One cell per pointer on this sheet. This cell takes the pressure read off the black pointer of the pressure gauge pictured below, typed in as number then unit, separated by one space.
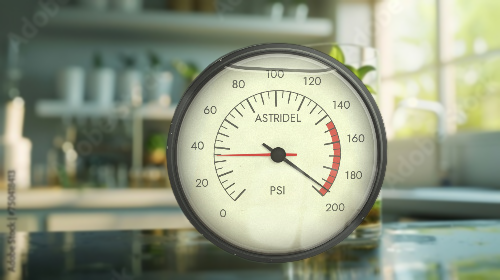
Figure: 195 psi
